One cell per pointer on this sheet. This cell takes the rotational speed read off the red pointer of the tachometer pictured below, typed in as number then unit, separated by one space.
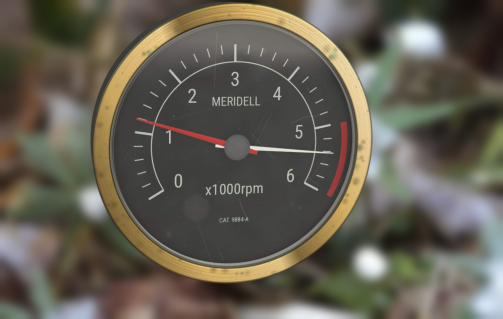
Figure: 1200 rpm
